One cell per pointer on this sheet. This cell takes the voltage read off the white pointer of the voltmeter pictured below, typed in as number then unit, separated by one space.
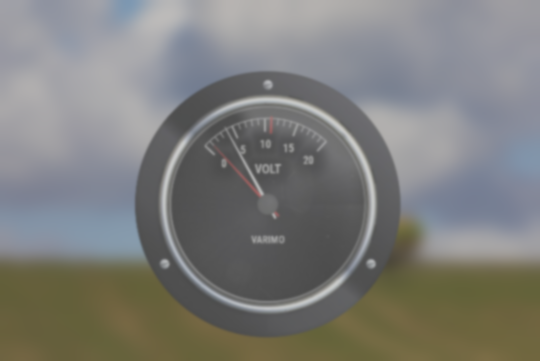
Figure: 4 V
